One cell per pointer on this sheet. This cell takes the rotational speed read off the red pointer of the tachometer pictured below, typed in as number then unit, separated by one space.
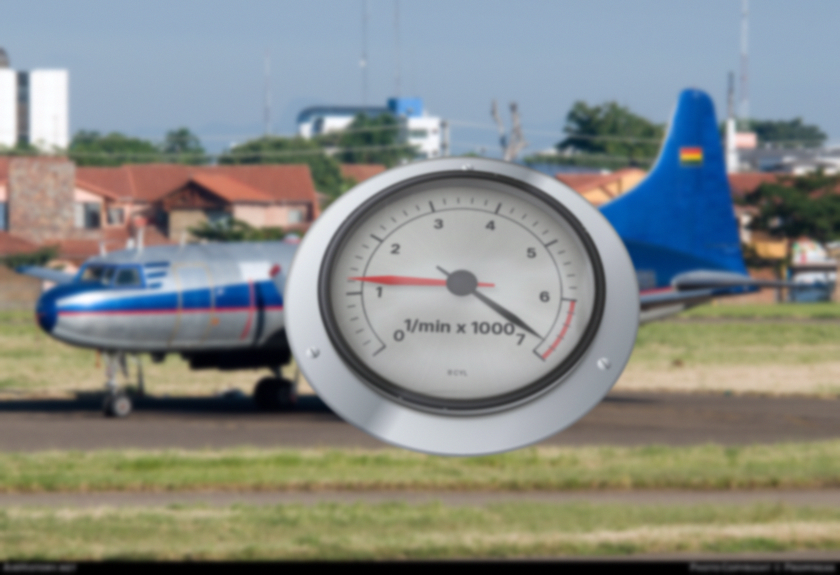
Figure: 1200 rpm
